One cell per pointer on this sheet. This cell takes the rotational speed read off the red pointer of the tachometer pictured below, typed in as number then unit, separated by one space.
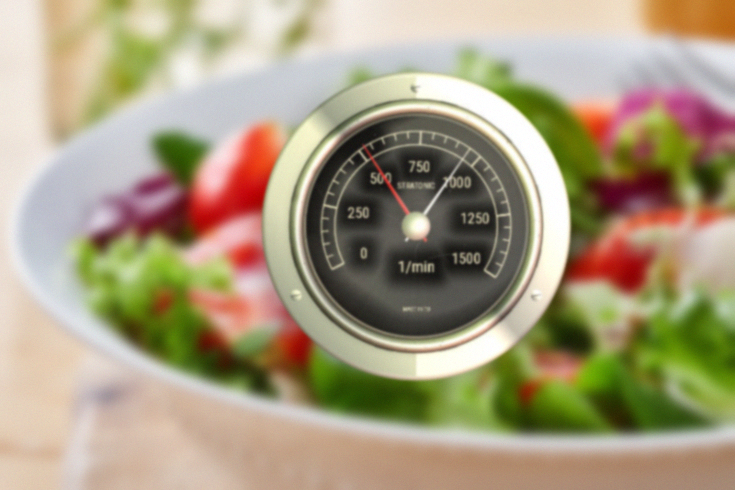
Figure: 525 rpm
